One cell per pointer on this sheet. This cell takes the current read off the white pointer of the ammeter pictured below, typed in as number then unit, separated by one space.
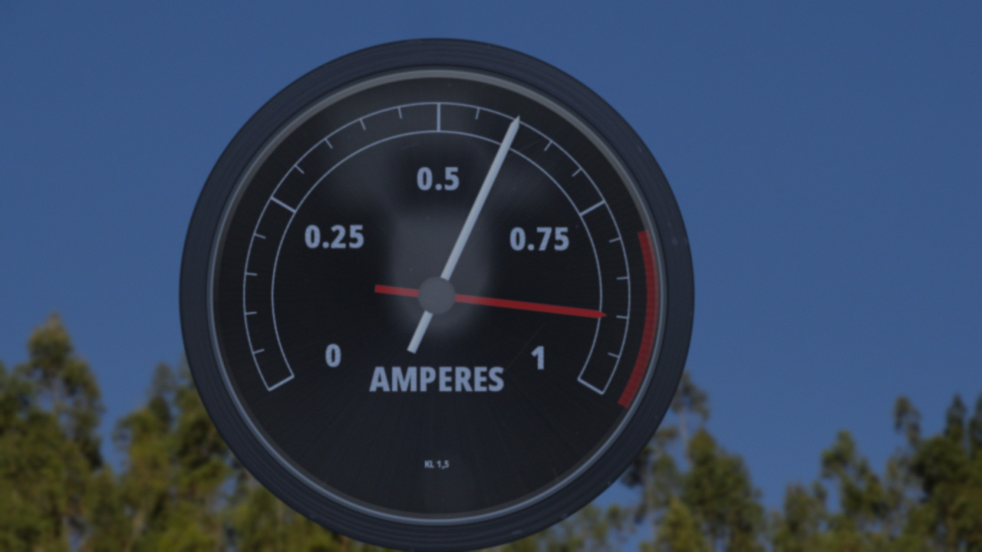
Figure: 0.6 A
